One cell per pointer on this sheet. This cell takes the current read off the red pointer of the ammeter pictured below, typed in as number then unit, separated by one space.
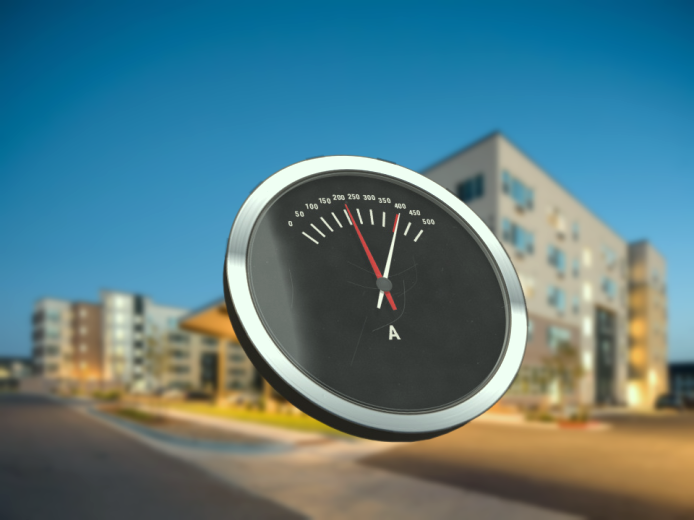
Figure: 200 A
